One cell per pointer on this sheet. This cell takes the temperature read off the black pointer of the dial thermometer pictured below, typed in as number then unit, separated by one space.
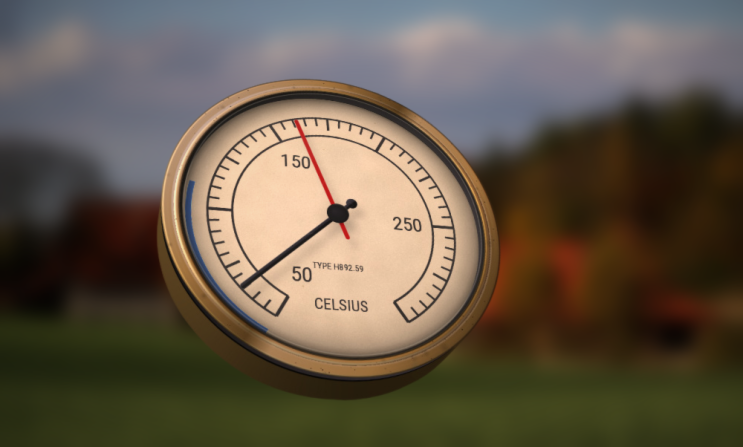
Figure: 65 °C
